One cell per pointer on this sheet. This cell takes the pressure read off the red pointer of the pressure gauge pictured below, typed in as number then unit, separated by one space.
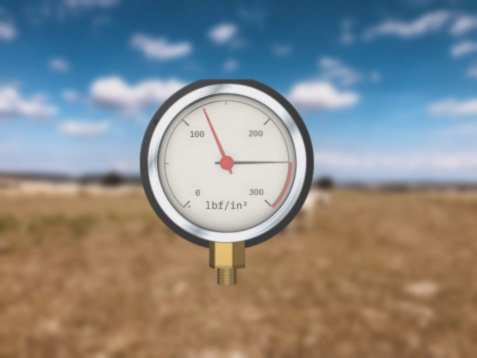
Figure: 125 psi
